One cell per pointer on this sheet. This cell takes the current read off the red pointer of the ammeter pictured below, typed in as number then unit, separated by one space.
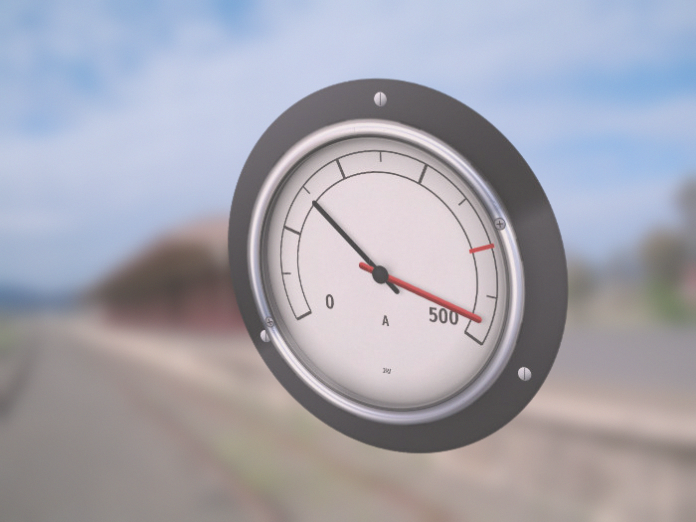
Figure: 475 A
